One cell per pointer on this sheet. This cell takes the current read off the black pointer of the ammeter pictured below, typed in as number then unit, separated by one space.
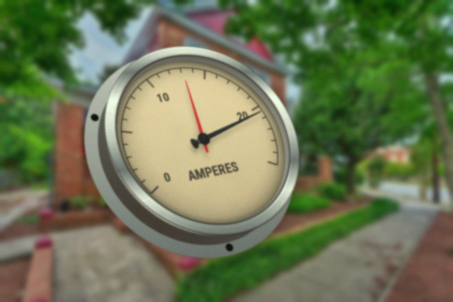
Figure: 20.5 A
